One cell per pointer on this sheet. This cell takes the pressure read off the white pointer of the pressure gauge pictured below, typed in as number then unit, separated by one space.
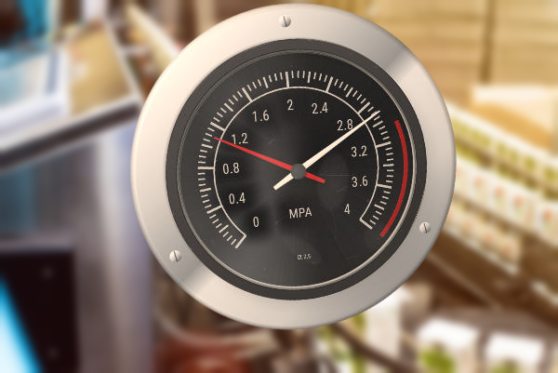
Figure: 2.9 MPa
